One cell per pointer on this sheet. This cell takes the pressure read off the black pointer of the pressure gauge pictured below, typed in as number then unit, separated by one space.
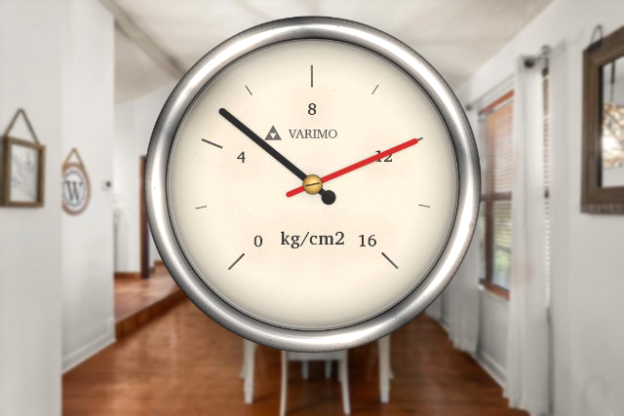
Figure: 5 kg/cm²
